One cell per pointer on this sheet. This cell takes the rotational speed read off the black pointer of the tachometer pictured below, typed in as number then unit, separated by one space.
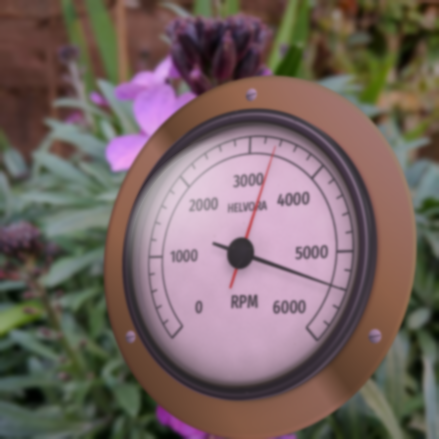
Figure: 5400 rpm
